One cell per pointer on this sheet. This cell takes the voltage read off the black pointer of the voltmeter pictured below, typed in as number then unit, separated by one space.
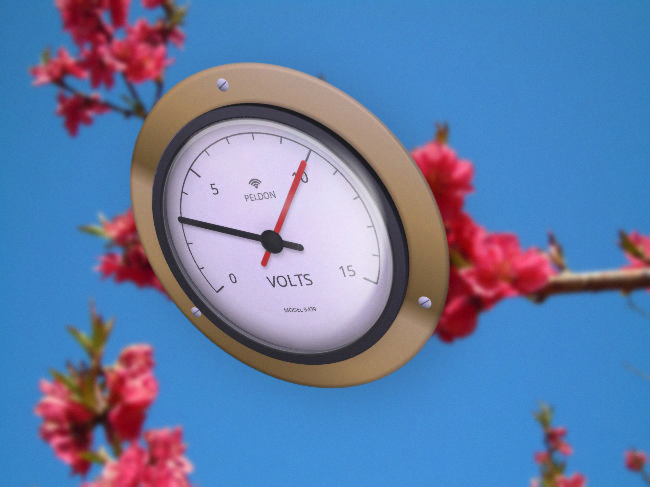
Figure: 3 V
